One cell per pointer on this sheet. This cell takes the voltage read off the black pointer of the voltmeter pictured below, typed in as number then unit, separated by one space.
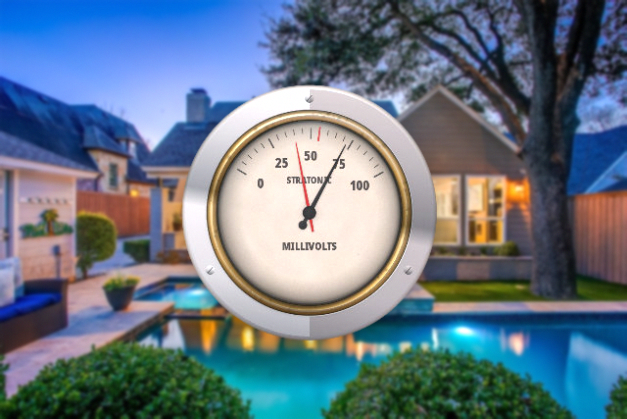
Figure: 72.5 mV
